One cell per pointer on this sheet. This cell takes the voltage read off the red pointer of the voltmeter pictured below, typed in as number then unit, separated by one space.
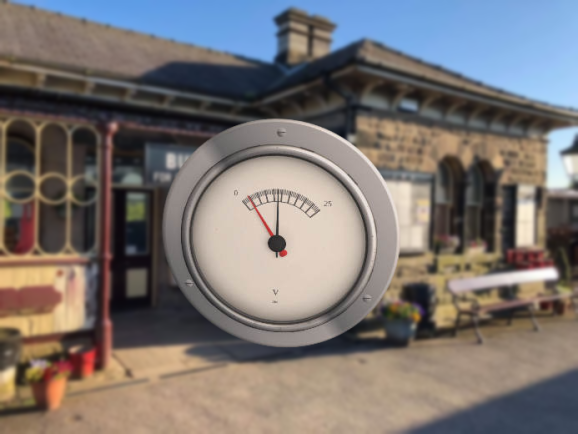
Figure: 2.5 V
